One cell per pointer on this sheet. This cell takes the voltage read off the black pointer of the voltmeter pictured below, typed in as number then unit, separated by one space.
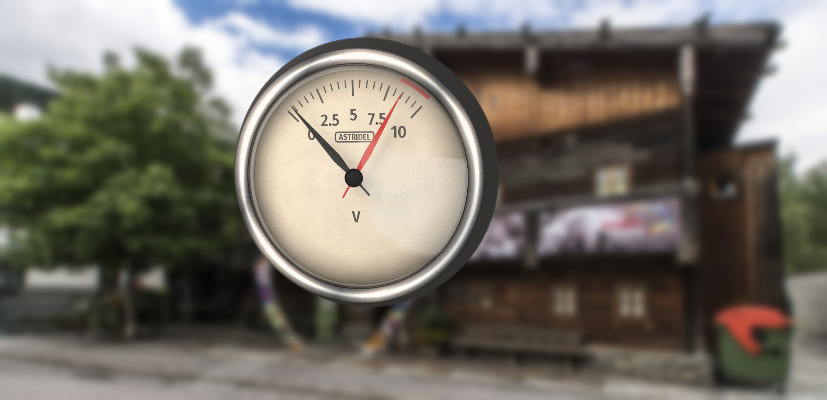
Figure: 0.5 V
